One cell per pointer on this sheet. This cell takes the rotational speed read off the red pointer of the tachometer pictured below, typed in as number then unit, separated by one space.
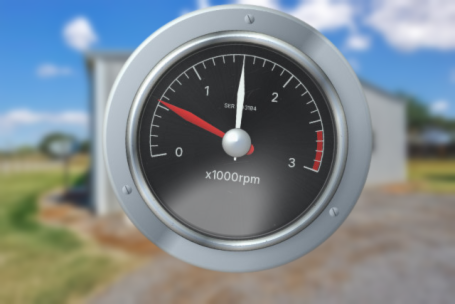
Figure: 550 rpm
